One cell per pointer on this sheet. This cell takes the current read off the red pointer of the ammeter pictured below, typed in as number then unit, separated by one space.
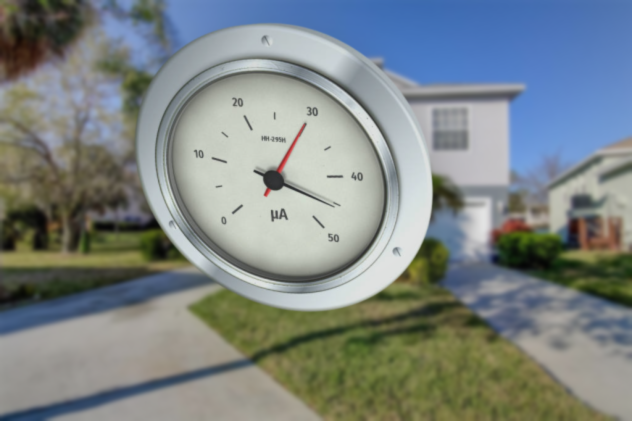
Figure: 30 µA
